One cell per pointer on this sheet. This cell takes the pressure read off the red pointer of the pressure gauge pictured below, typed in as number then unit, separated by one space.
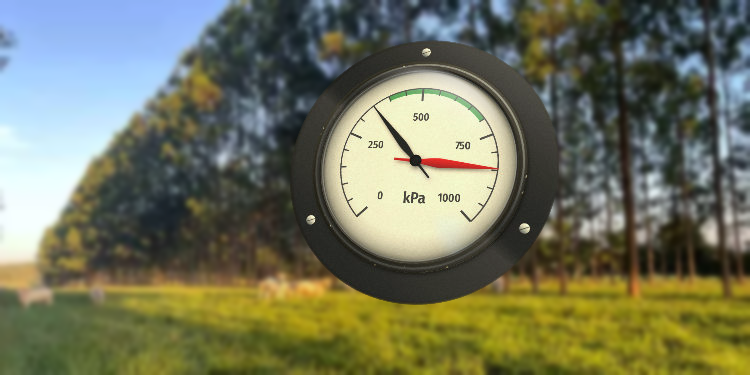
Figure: 850 kPa
